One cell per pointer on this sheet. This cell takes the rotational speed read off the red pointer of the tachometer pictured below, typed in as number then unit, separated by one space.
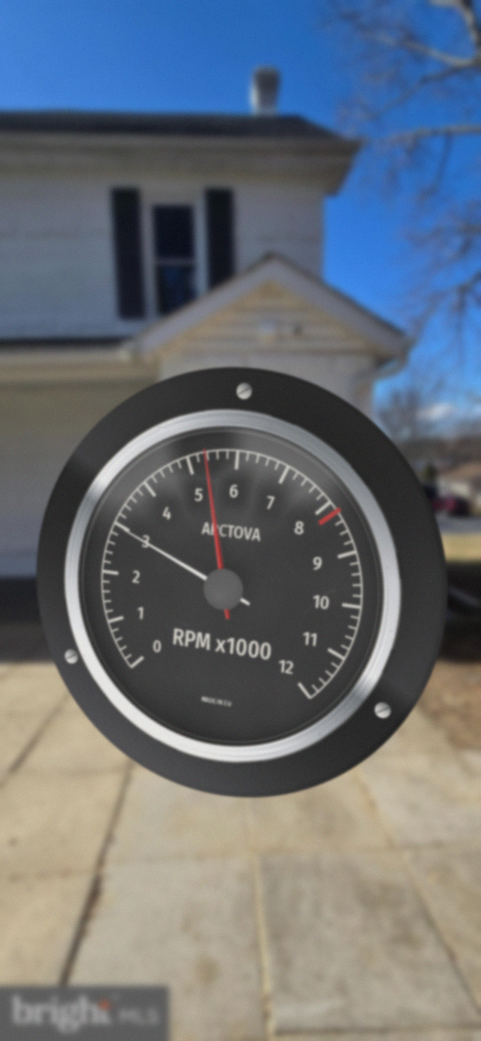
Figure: 5400 rpm
